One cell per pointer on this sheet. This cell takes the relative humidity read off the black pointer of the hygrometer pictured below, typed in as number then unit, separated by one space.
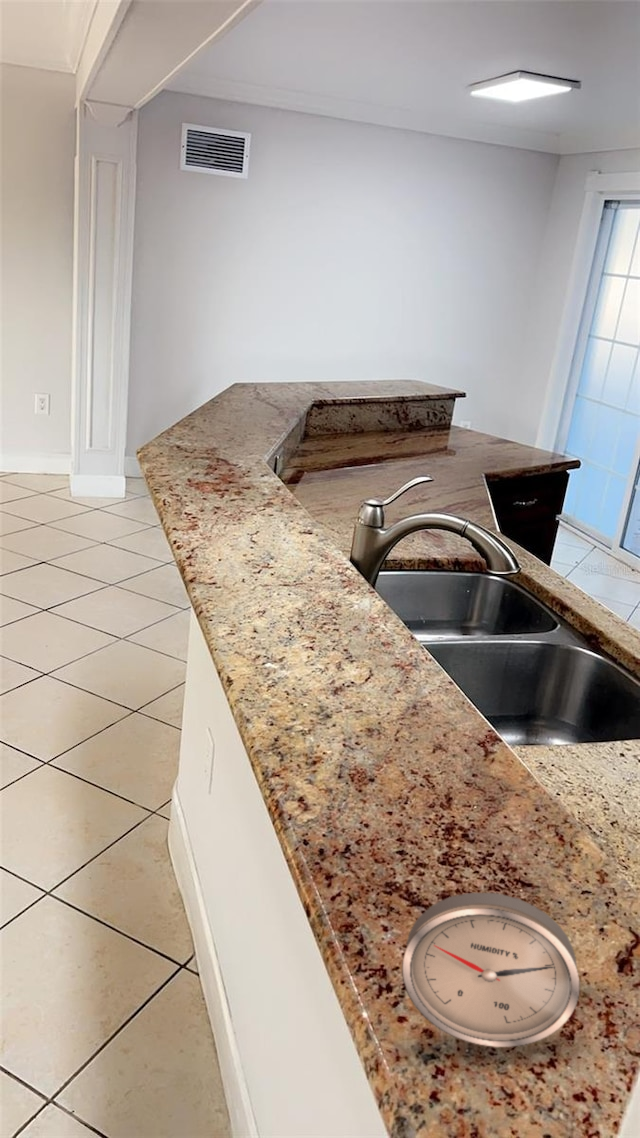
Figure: 70 %
